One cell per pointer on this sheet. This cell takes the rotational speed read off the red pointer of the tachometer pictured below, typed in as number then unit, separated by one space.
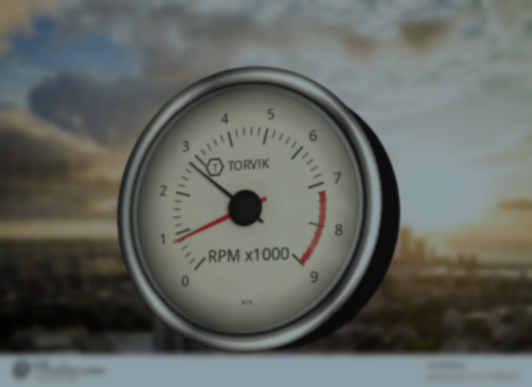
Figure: 800 rpm
